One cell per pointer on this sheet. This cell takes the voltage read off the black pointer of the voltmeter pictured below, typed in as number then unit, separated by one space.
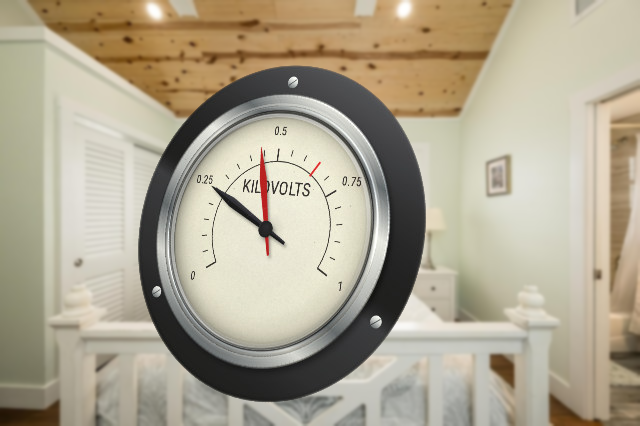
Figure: 0.25 kV
